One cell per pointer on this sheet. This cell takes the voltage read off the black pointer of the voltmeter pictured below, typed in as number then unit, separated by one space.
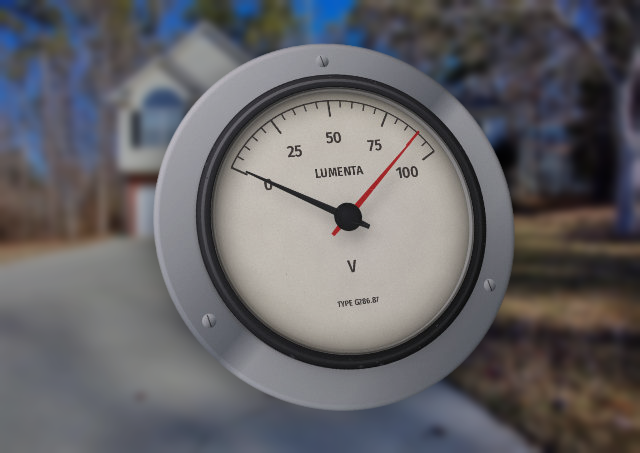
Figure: 0 V
